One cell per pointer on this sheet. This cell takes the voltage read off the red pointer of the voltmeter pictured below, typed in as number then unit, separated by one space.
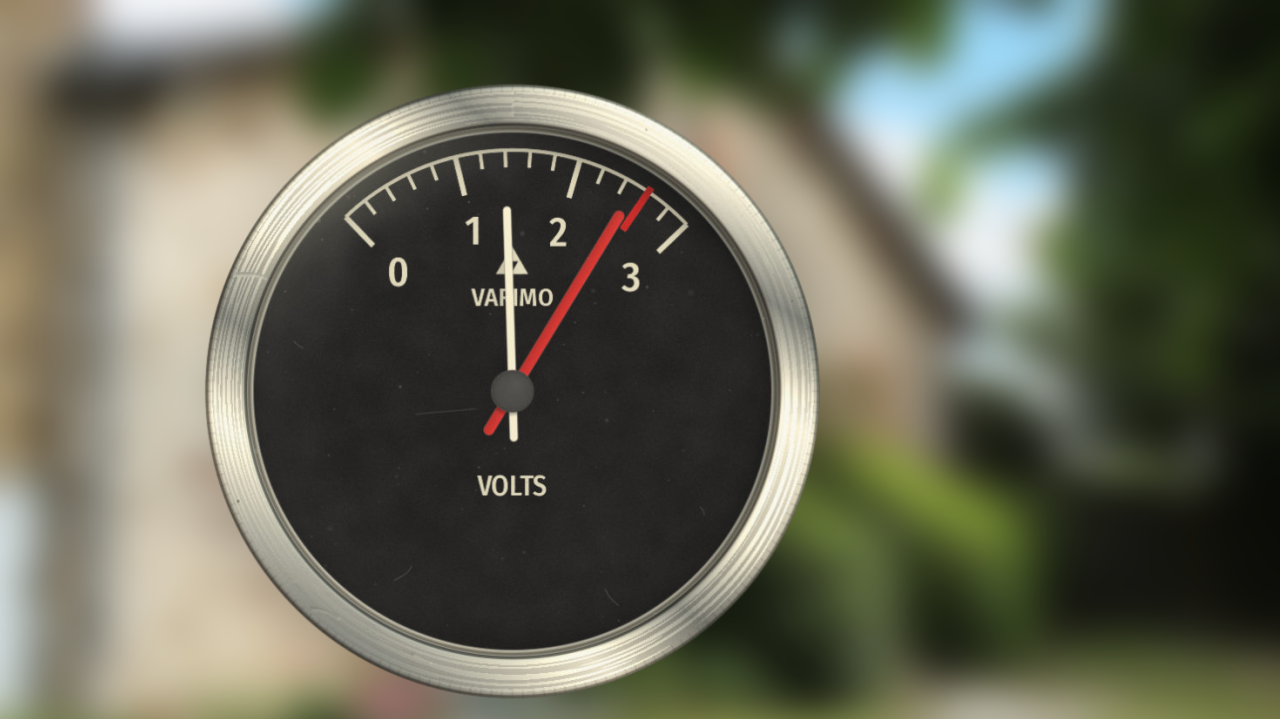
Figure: 2.5 V
